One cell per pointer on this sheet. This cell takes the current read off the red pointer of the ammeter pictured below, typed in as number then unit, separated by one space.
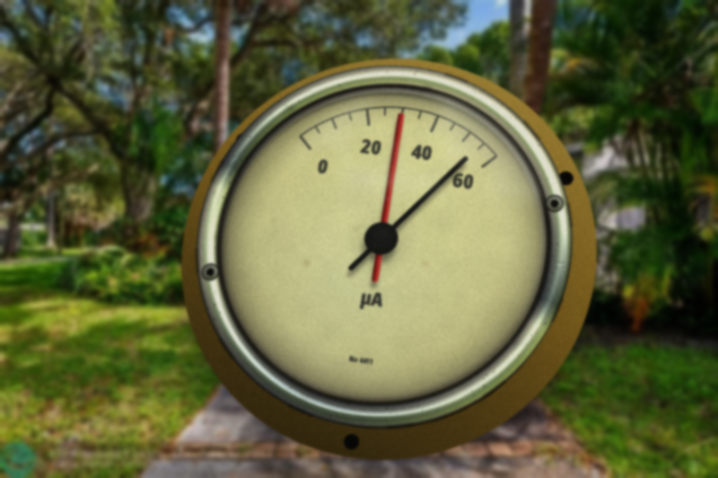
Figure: 30 µA
